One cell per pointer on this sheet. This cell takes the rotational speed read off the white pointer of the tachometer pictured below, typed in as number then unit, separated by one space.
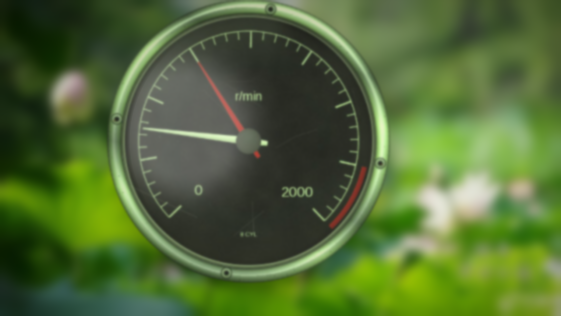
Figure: 375 rpm
